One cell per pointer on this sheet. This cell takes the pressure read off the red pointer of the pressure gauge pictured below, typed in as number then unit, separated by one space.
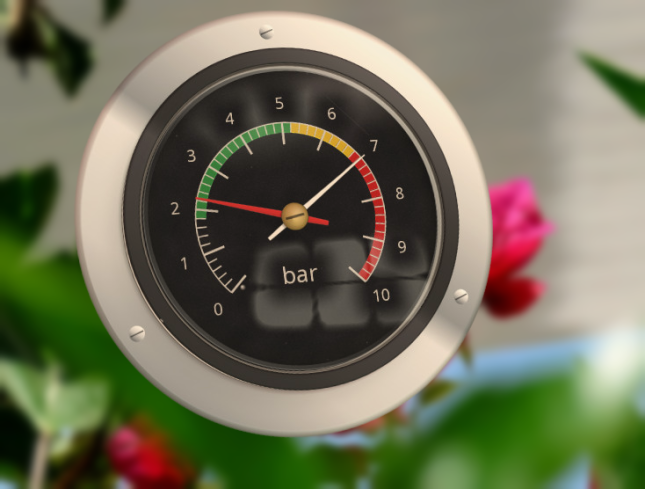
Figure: 2.2 bar
